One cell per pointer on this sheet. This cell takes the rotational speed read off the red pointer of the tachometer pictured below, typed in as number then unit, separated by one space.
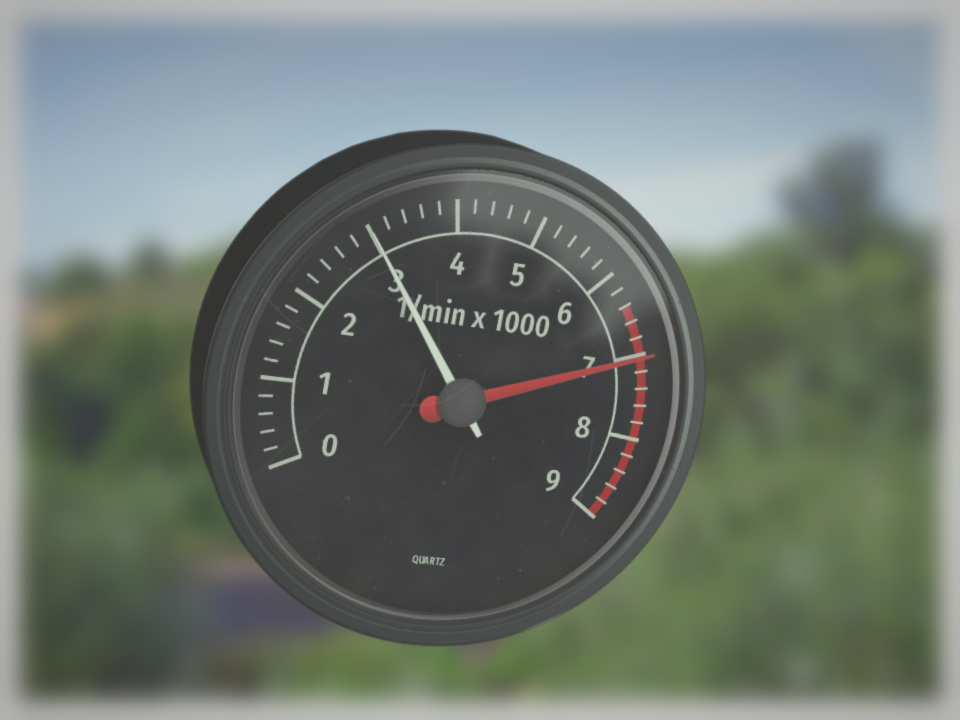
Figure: 7000 rpm
